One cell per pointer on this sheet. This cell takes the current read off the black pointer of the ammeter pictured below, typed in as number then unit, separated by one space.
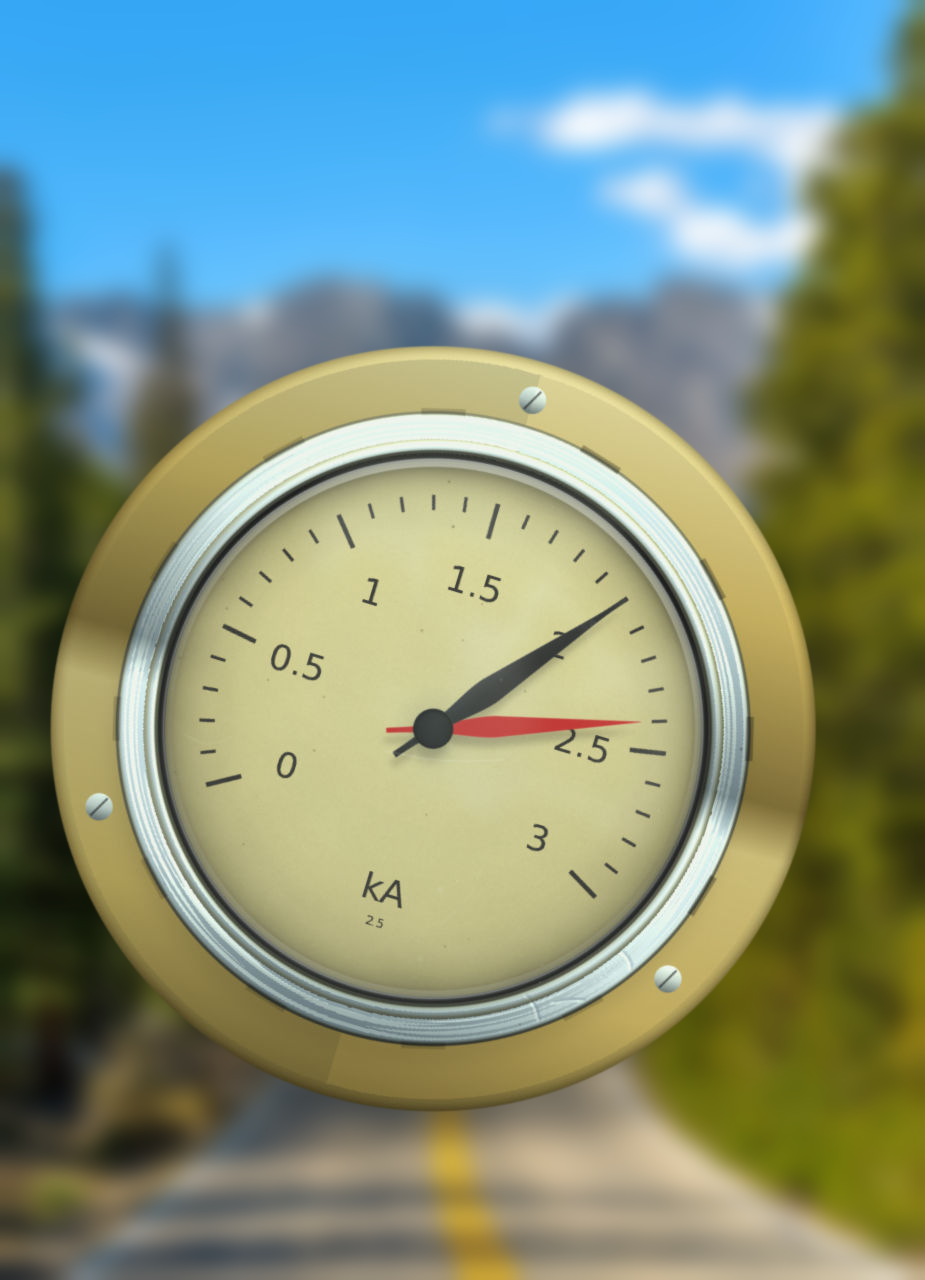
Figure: 2 kA
